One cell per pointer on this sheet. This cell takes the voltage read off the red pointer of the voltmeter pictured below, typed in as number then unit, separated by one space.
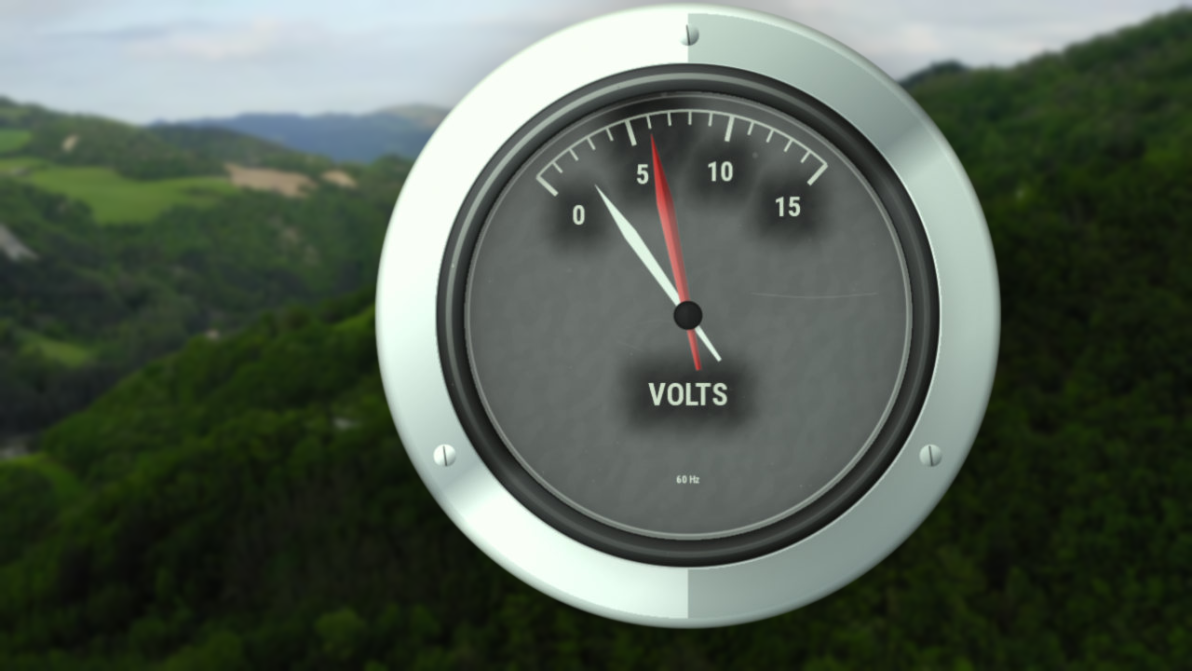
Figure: 6 V
